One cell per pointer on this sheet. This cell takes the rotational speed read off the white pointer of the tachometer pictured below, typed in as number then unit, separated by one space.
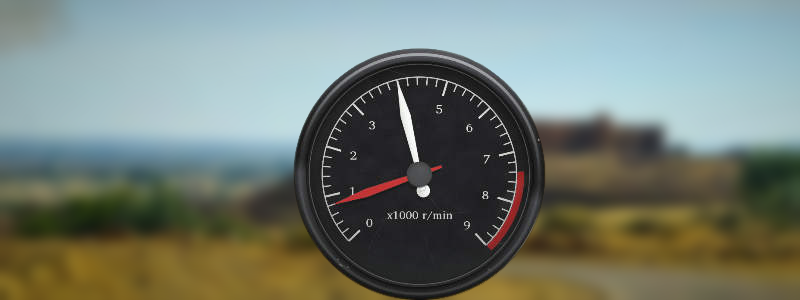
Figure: 4000 rpm
